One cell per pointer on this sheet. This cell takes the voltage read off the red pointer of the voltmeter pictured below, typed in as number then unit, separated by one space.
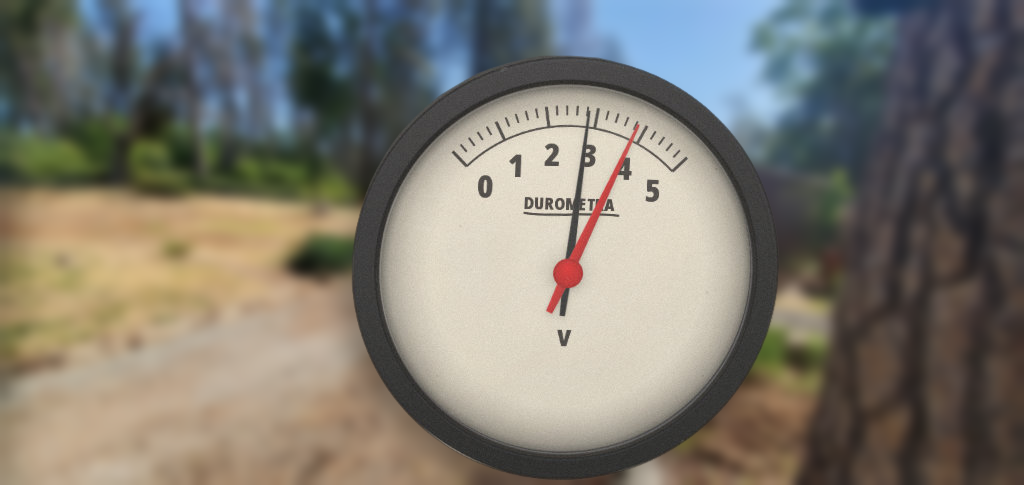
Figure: 3.8 V
